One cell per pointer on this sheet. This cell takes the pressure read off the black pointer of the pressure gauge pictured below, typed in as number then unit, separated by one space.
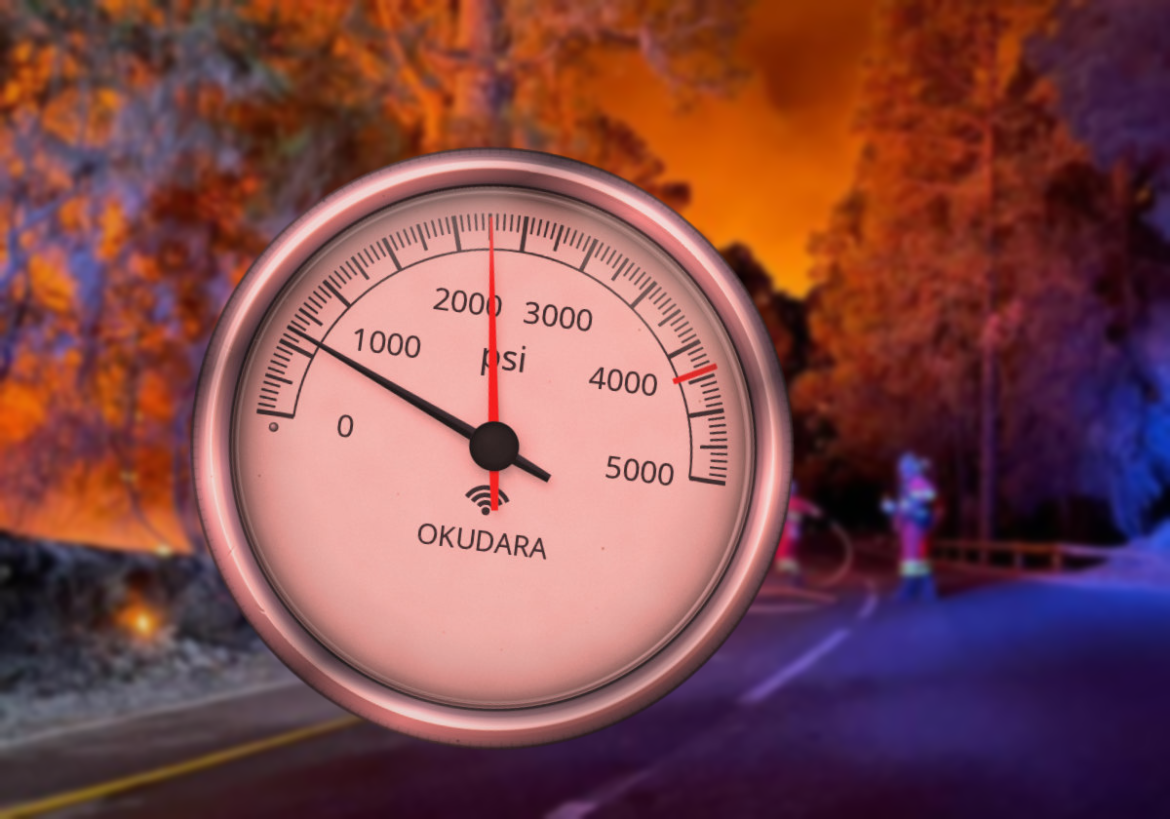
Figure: 600 psi
